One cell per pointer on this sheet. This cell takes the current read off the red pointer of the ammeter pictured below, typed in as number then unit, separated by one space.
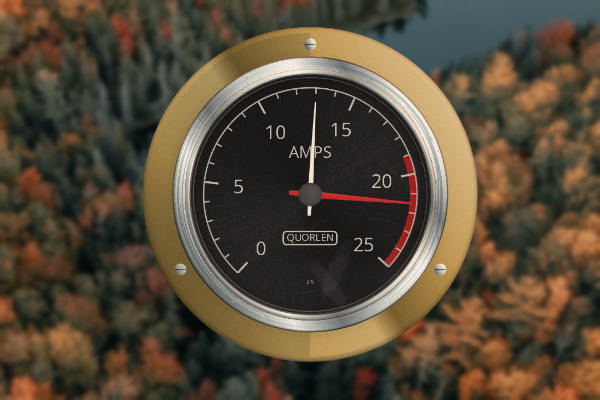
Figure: 21.5 A
